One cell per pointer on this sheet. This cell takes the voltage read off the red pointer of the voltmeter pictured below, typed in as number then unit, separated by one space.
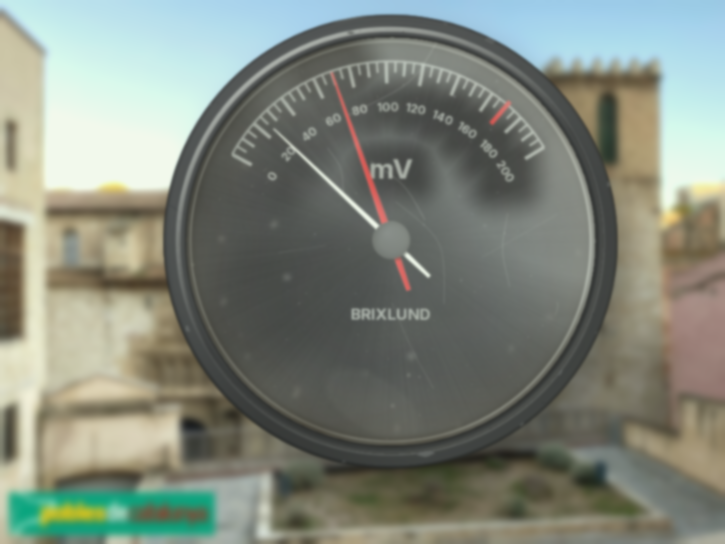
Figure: 70 mV
